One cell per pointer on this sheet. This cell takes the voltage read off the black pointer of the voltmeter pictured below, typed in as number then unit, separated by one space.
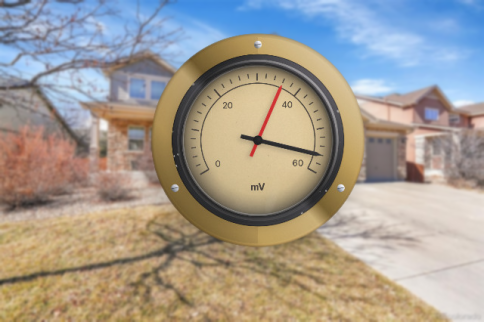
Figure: 56 mV
